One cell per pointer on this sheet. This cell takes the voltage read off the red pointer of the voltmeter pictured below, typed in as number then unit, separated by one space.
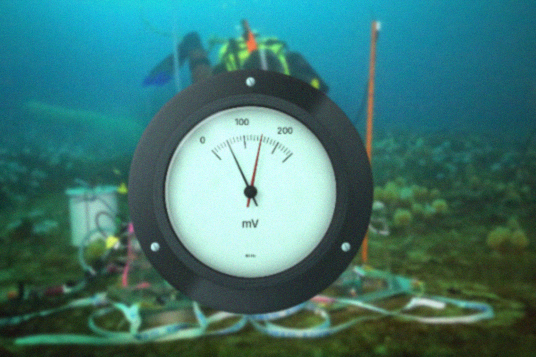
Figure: 150 mV
